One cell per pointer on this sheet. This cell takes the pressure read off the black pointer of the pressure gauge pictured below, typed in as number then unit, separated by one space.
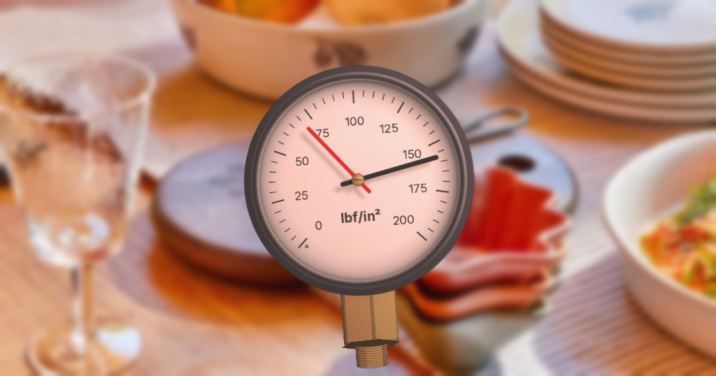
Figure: 157.5 psi
